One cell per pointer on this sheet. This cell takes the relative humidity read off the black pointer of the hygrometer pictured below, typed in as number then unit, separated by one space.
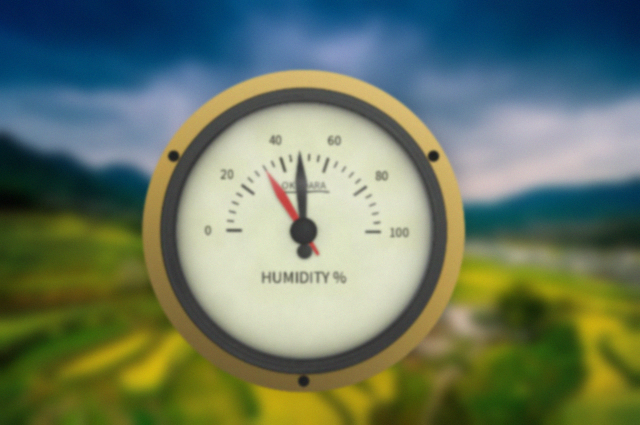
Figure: 48 %
